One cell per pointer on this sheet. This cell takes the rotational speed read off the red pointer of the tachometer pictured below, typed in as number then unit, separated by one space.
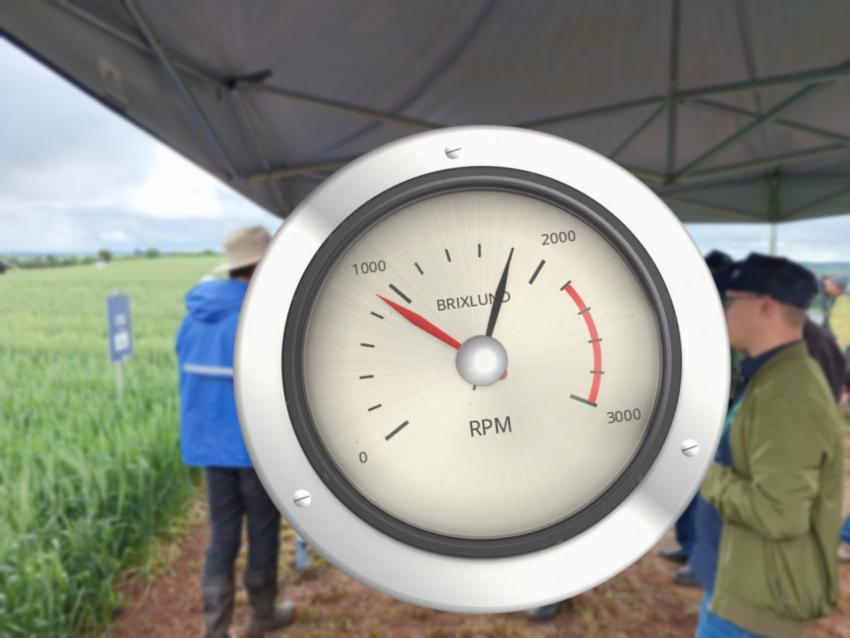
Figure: 900 rpm
